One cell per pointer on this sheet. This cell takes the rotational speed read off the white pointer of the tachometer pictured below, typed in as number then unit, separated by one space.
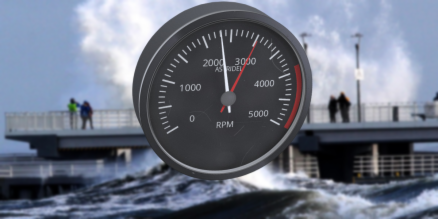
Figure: 2300 rpm
